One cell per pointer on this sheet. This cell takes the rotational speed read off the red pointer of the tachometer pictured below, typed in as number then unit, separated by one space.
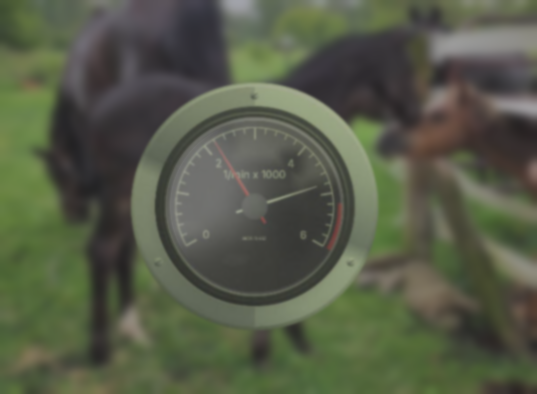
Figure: 2200 rpm
